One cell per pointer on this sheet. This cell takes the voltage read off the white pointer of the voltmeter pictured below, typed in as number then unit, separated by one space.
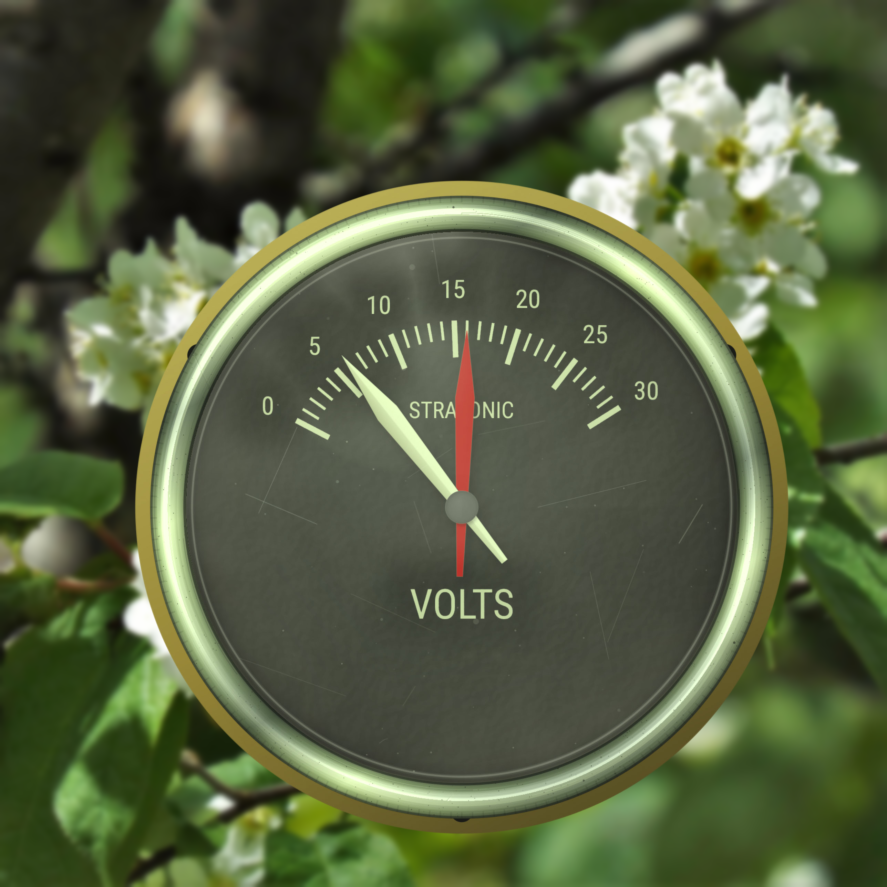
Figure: 6 V
